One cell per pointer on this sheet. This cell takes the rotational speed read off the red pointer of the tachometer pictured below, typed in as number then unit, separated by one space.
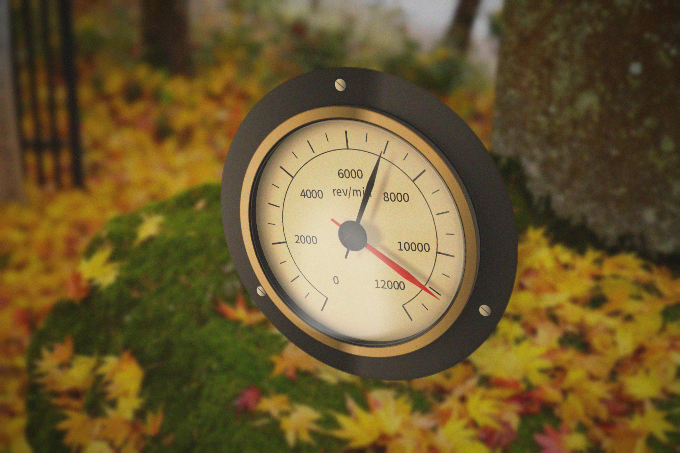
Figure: 11000 rpm
